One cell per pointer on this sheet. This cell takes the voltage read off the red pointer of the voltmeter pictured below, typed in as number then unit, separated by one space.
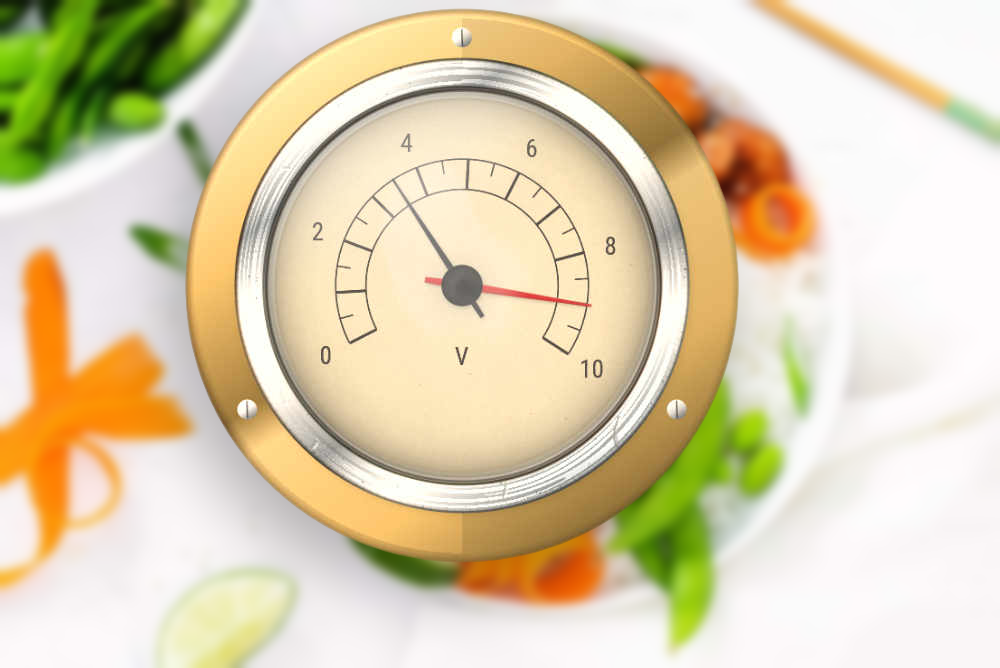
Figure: 9 V
